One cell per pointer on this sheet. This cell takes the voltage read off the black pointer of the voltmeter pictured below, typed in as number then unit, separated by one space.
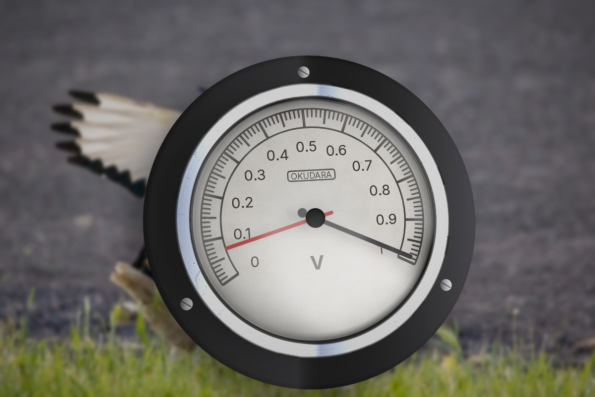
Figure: 0.99 V
